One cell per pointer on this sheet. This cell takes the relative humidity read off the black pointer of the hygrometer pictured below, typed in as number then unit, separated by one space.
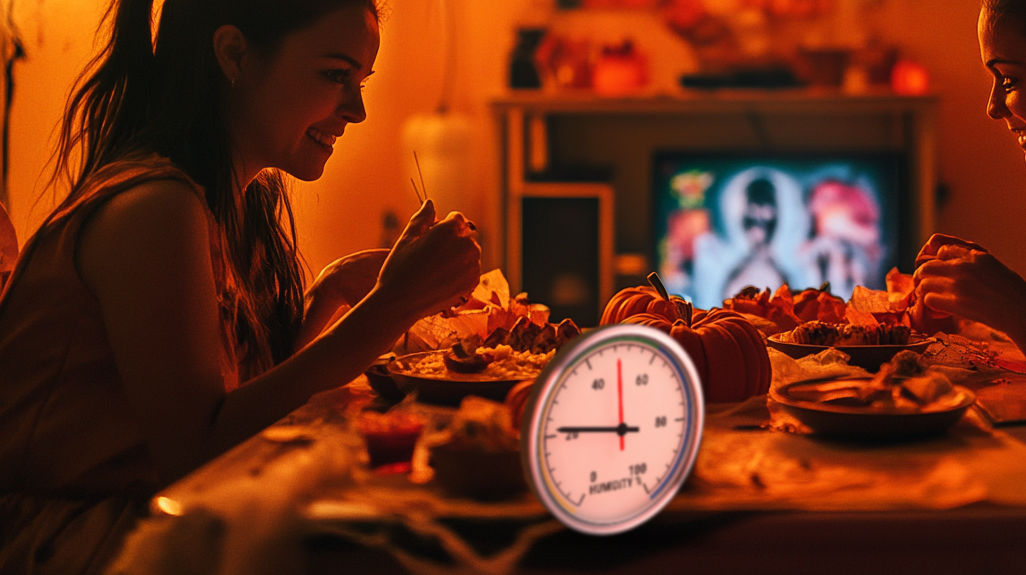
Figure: 22 %
